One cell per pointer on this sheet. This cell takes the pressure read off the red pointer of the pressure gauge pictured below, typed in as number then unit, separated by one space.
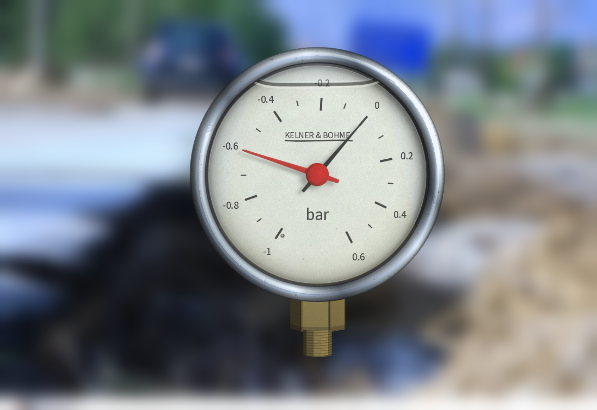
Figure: -0.6 bar
